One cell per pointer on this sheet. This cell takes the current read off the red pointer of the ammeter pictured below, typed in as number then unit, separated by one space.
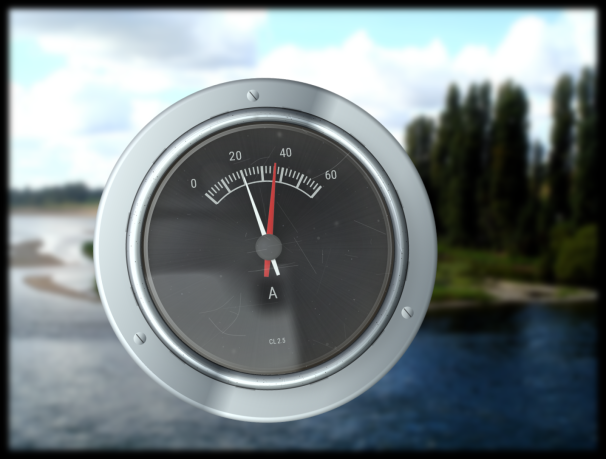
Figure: 36 A
